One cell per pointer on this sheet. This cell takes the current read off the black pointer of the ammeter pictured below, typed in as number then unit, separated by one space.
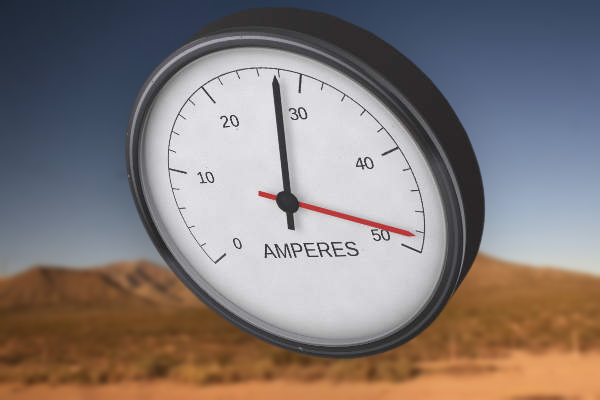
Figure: 28 A
